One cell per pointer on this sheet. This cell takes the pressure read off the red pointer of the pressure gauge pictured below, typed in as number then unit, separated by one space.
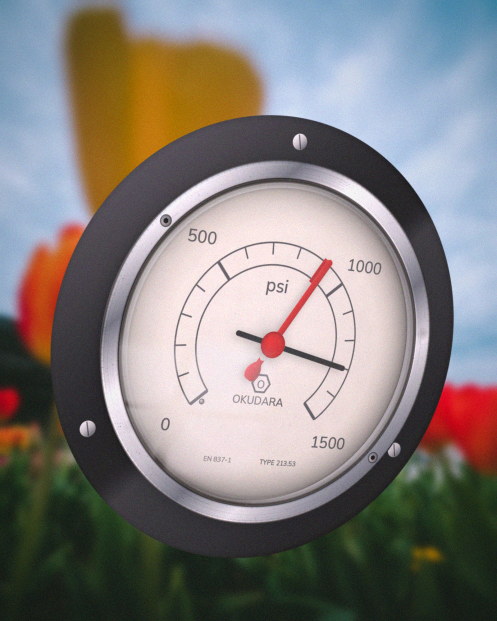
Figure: 900 psi
